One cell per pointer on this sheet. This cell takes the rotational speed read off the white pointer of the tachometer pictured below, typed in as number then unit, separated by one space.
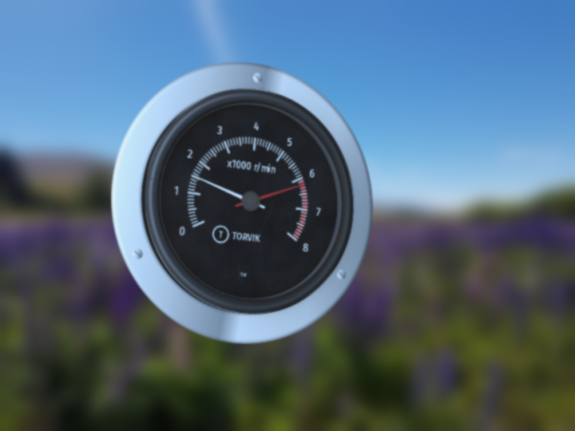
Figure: 1500 rpm
